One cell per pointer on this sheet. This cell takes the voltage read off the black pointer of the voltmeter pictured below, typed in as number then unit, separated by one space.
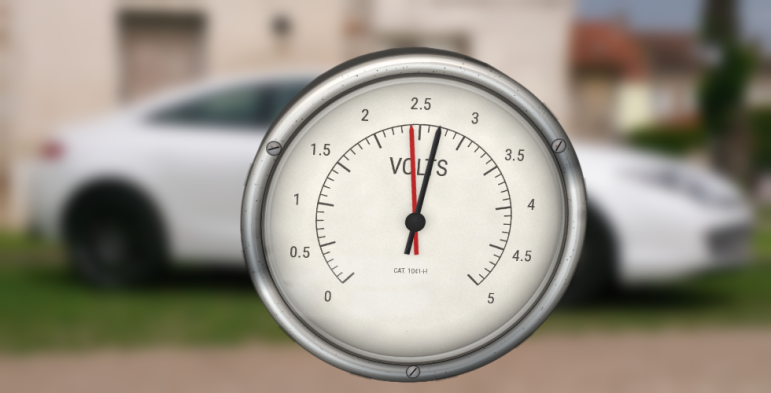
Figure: 2.7 V
